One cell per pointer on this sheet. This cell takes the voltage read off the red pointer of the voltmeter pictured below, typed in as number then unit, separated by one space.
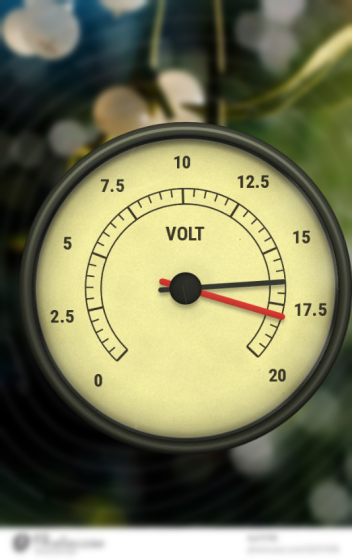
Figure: 18 V
